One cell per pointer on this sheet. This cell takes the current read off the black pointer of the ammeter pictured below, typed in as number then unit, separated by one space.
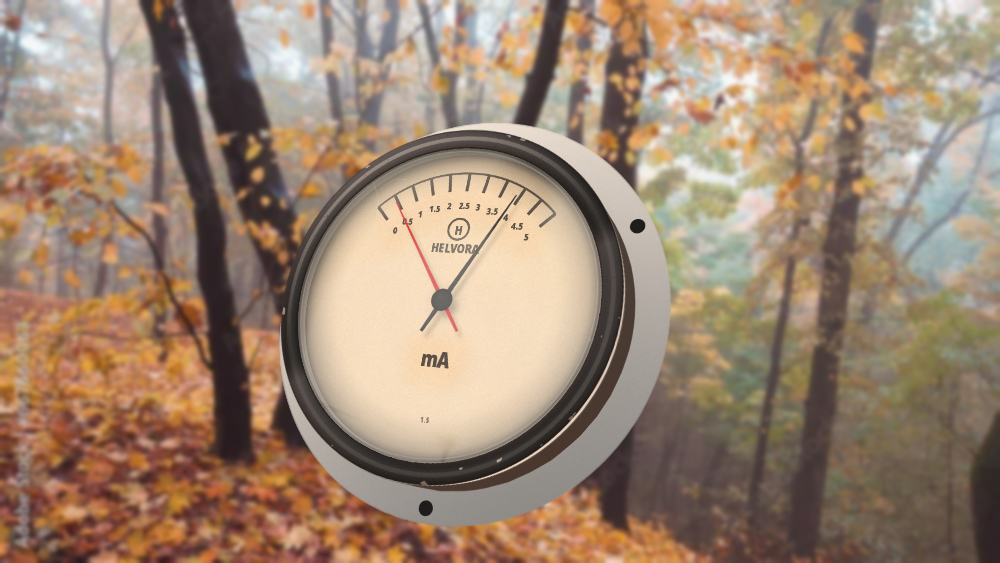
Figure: 4 mA
